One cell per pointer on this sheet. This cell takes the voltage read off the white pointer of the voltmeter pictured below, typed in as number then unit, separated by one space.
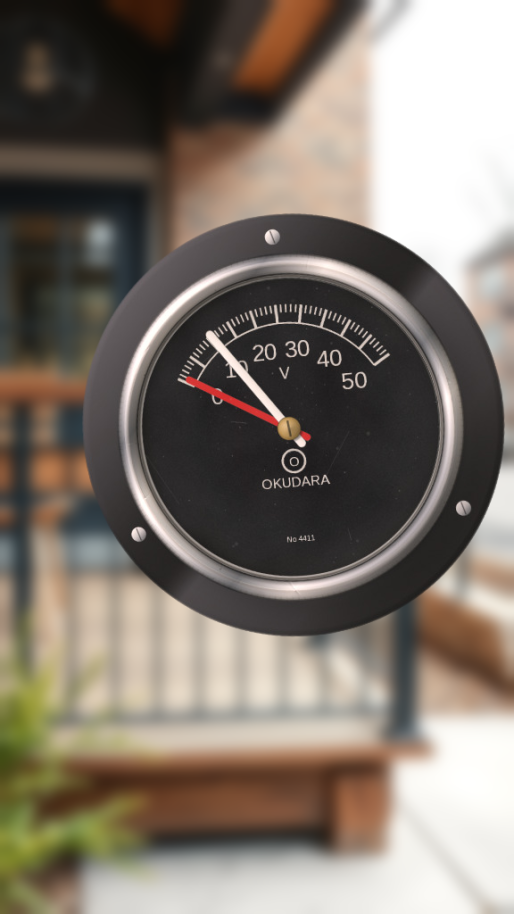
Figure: 11 V
